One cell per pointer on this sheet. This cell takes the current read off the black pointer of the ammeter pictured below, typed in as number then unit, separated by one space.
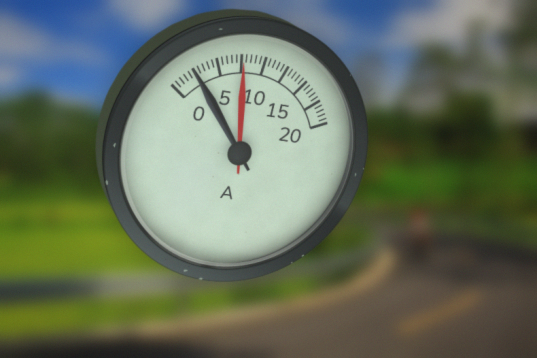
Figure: 2.5 A
